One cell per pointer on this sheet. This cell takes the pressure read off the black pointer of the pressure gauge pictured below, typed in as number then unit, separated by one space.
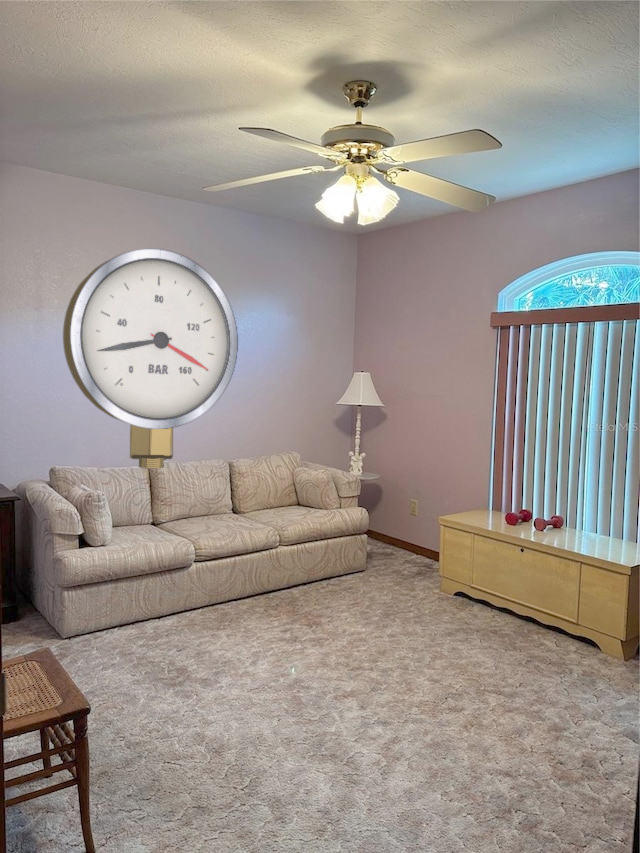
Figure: 20 bar
